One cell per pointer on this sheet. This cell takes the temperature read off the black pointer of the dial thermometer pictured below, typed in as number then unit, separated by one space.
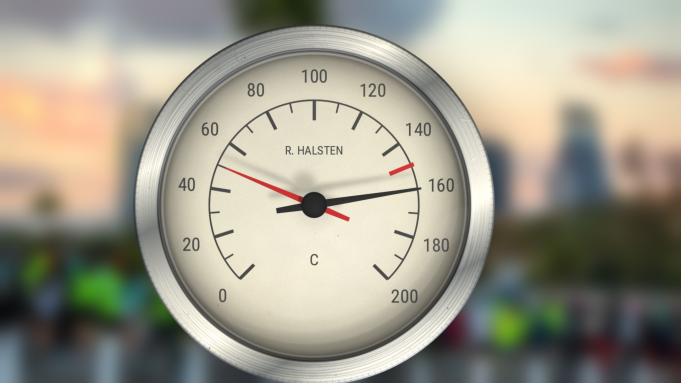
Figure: 160 °C
